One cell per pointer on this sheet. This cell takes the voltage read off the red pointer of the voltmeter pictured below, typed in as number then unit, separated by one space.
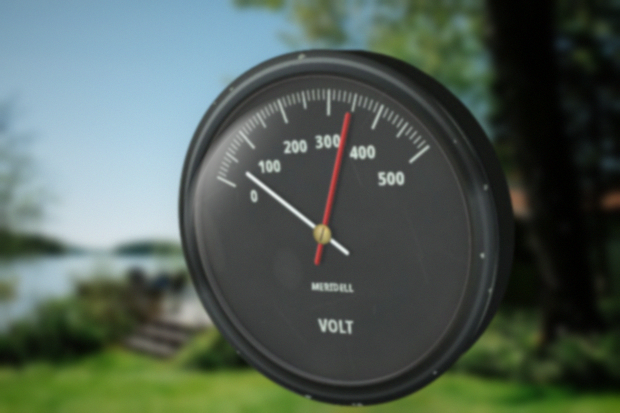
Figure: 350 V
